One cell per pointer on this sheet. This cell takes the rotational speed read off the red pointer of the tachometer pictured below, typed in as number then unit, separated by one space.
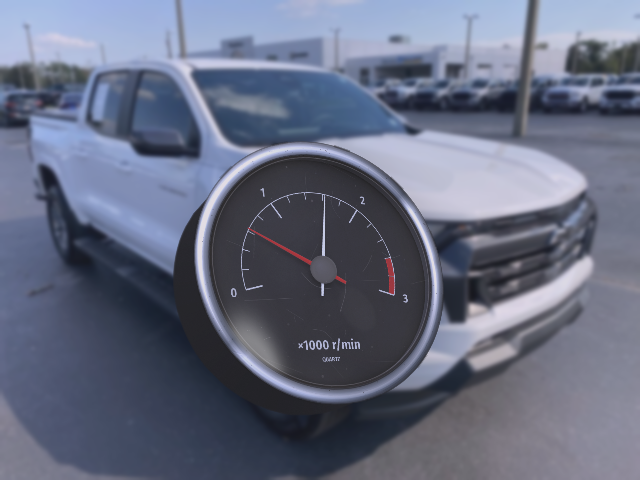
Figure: 600 rpm
